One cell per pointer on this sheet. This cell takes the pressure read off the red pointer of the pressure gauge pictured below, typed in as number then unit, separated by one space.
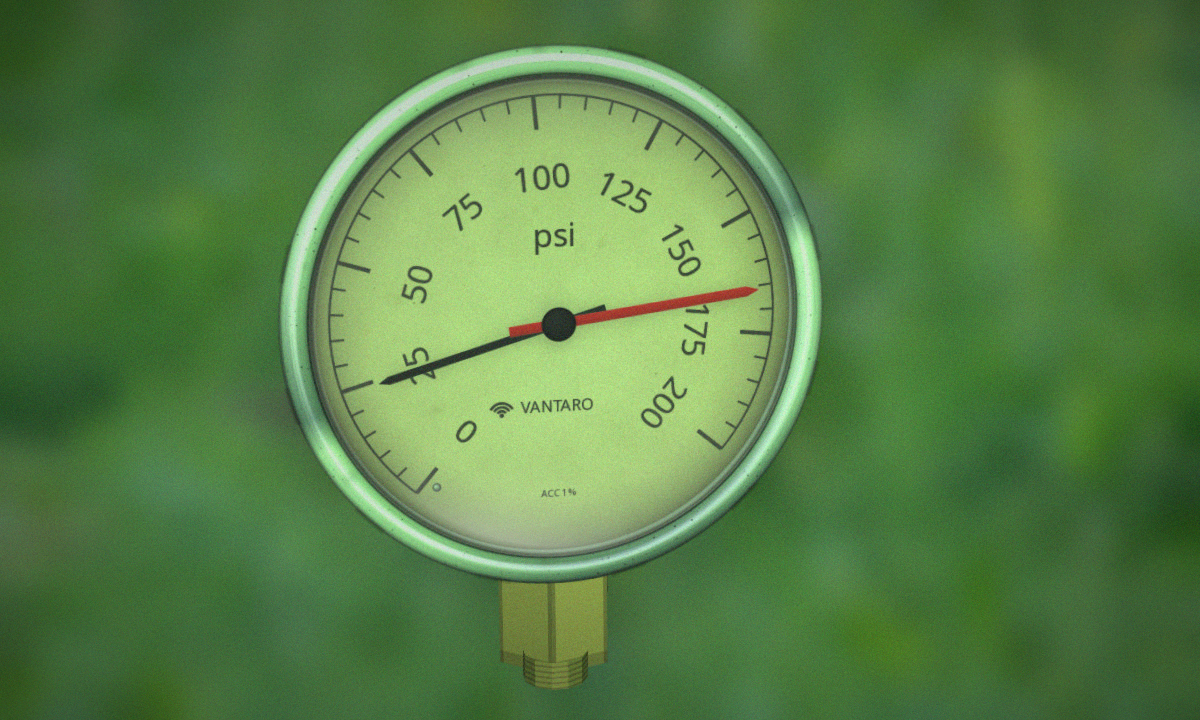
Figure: 165 psi
